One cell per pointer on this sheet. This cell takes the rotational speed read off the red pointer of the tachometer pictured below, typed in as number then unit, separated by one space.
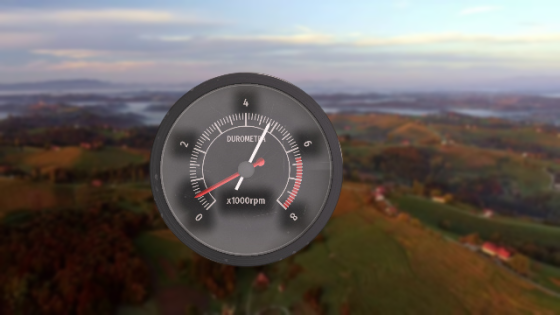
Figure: 500 rpm
